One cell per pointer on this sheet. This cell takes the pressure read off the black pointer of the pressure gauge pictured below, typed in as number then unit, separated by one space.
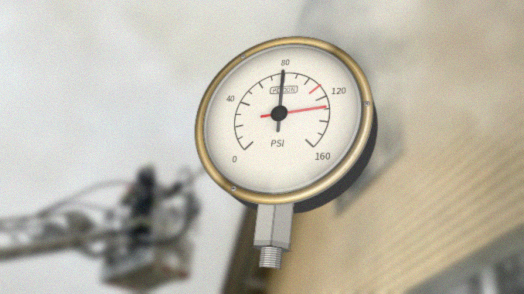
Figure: 80 psi
